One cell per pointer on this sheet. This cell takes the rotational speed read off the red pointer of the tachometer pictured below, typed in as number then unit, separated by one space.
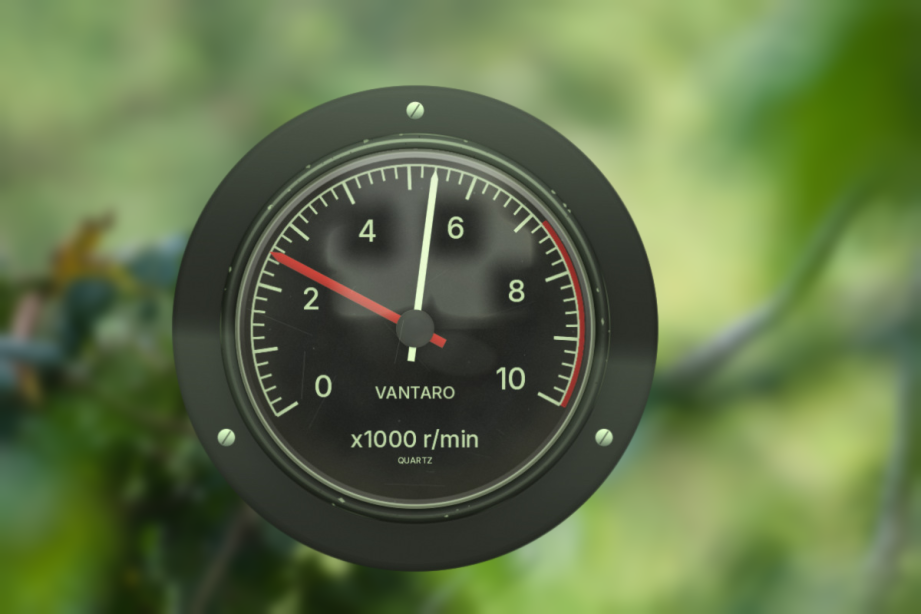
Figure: 2500 rpm
